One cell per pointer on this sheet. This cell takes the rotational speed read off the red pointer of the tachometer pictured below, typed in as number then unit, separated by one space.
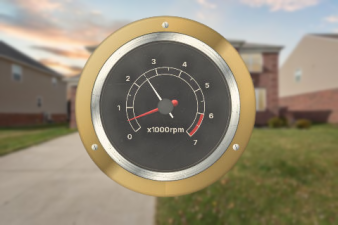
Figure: 500 rpm
